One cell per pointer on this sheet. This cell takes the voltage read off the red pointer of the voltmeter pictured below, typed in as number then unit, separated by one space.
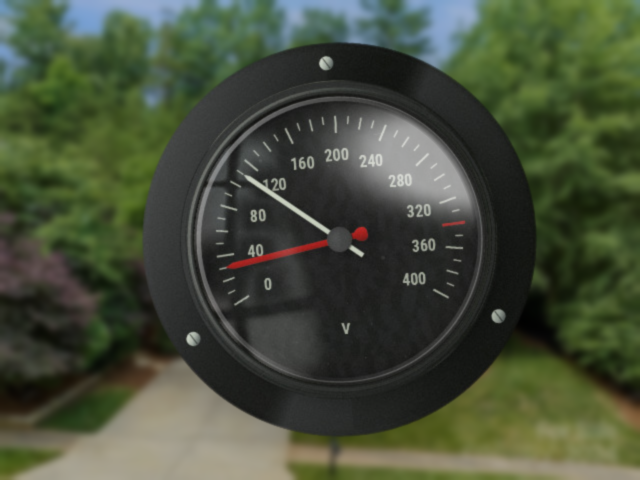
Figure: 30 V
